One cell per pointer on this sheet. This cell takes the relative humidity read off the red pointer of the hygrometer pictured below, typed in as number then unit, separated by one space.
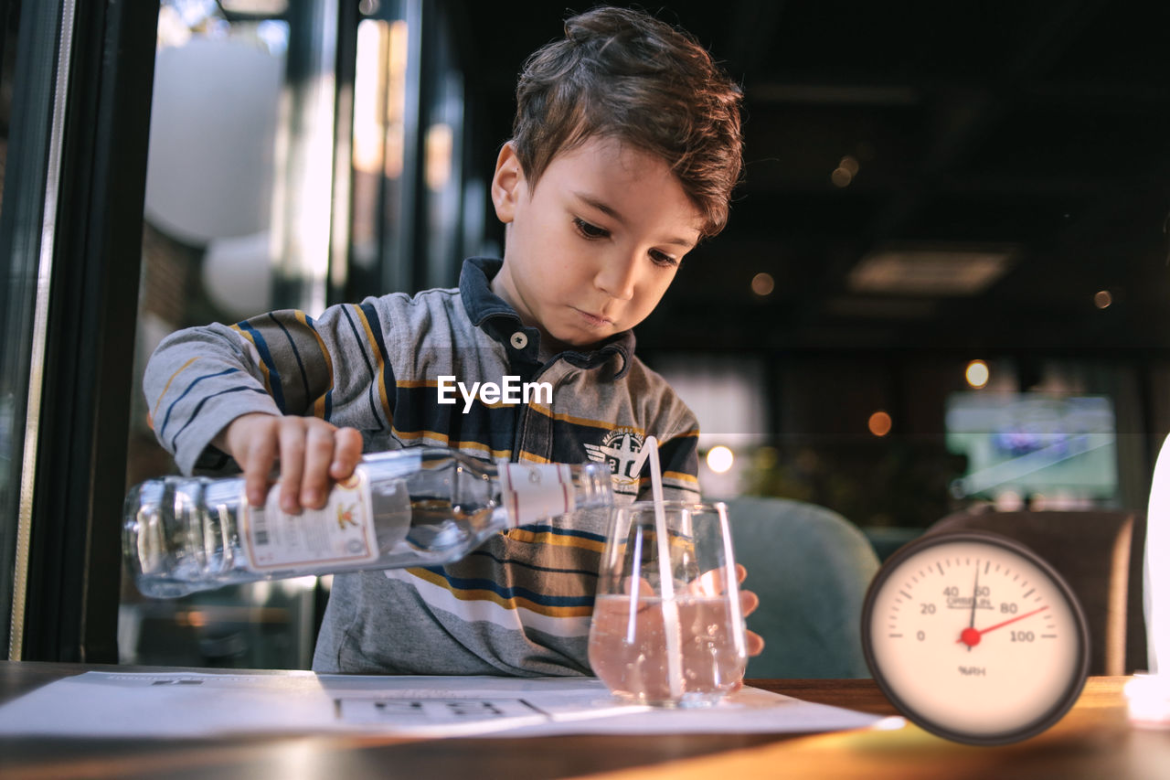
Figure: 88 %
